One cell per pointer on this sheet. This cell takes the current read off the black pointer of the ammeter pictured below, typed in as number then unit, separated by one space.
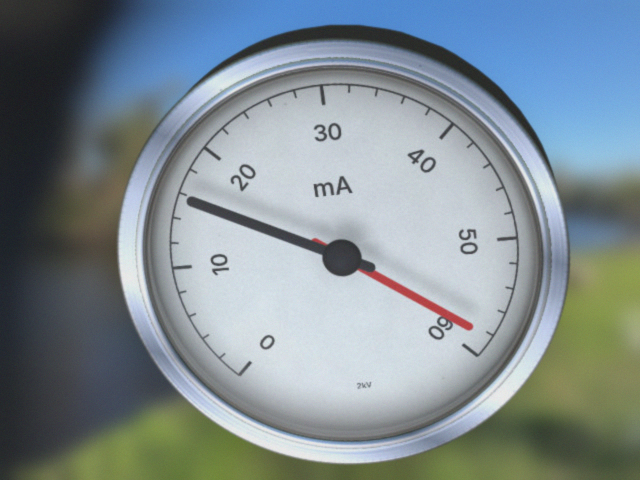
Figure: 16 mA
